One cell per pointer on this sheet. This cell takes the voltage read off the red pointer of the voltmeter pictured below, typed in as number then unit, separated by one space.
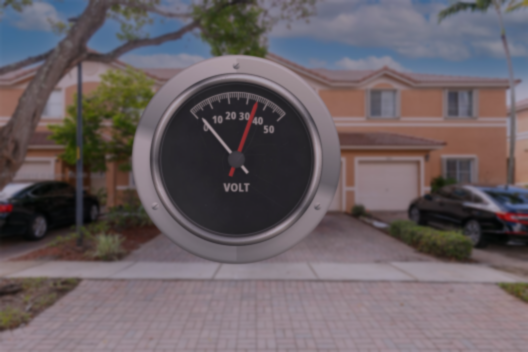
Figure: 35 V
